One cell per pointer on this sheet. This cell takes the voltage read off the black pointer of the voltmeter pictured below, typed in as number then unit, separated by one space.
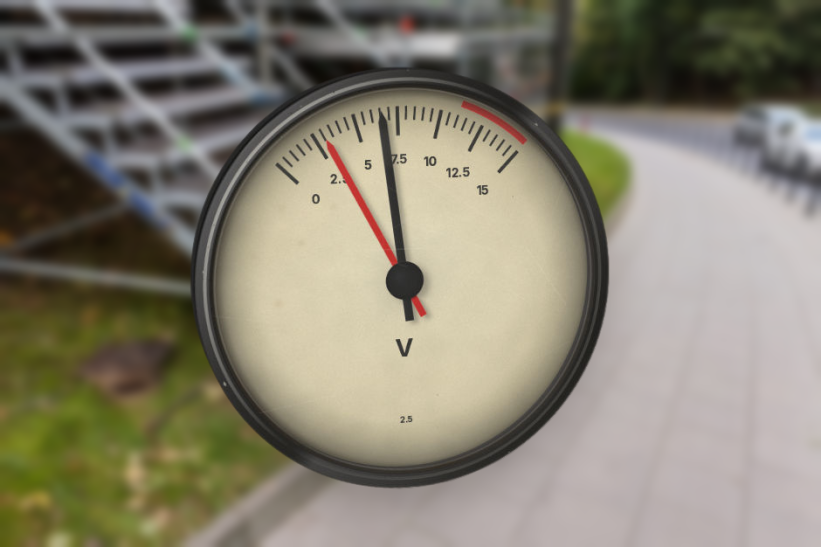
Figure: 6.5 V
